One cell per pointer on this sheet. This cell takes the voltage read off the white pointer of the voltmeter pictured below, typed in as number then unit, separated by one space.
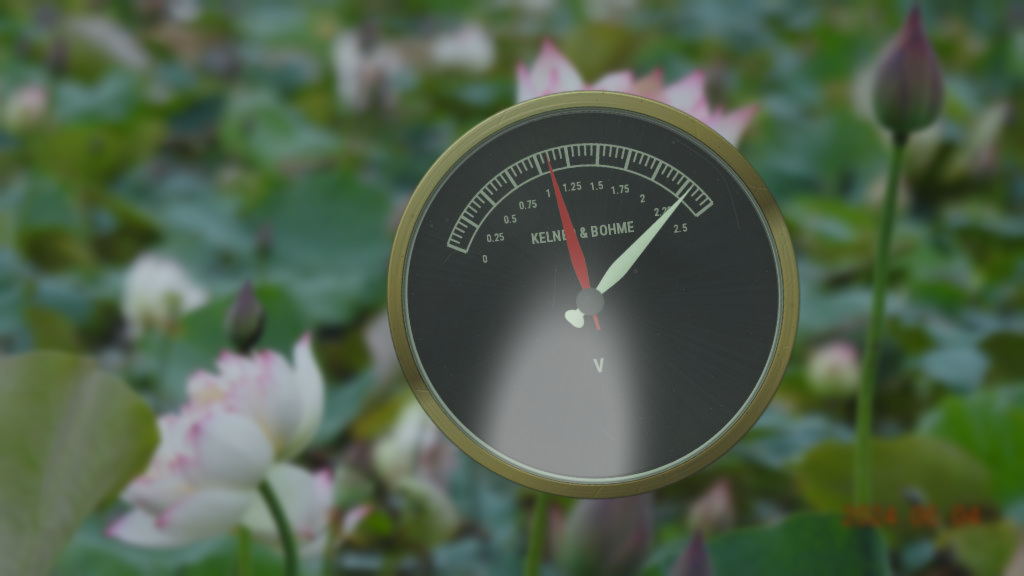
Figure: 2.3 V
